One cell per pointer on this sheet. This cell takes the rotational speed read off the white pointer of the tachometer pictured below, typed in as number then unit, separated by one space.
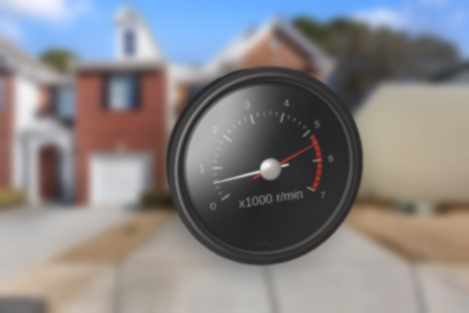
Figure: 600 rpm
